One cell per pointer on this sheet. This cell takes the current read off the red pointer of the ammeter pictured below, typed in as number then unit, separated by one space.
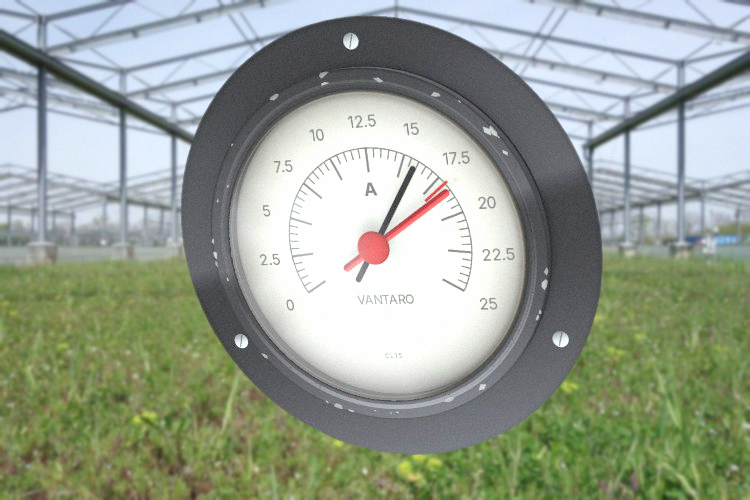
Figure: 18.5 A
